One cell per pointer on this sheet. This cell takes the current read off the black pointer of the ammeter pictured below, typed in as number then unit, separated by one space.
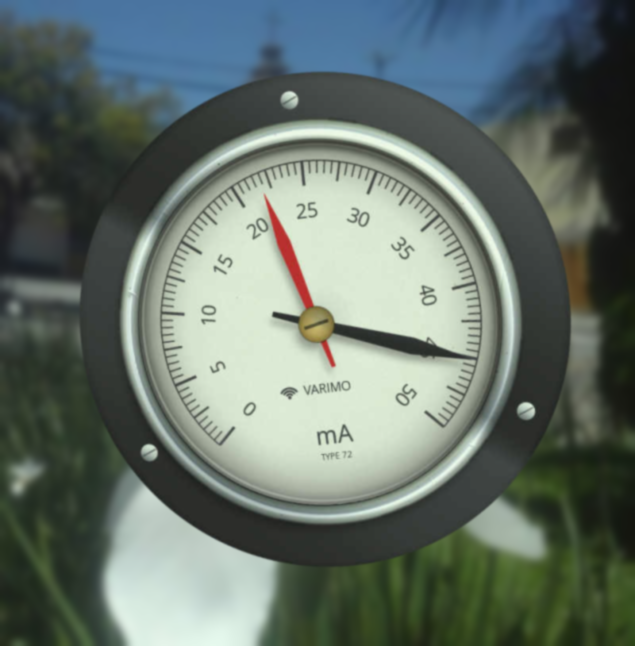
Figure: 45 mA
